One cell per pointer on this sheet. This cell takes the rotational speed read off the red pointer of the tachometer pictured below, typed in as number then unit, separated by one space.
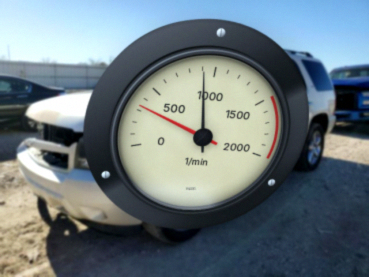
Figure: 350 rpm
